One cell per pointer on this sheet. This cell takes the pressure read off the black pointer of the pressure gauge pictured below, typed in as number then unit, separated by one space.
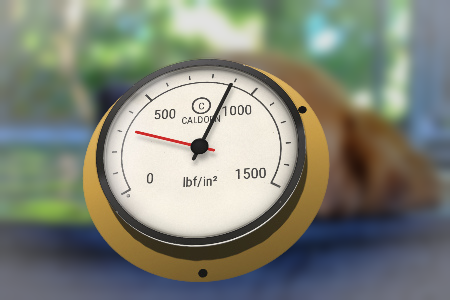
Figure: 900 psi
